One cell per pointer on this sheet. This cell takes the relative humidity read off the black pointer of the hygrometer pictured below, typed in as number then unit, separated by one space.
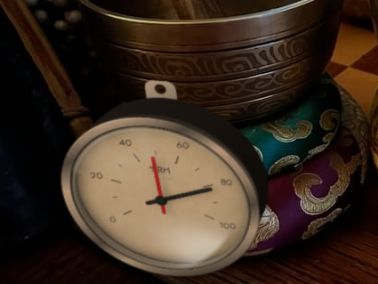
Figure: 80 %
